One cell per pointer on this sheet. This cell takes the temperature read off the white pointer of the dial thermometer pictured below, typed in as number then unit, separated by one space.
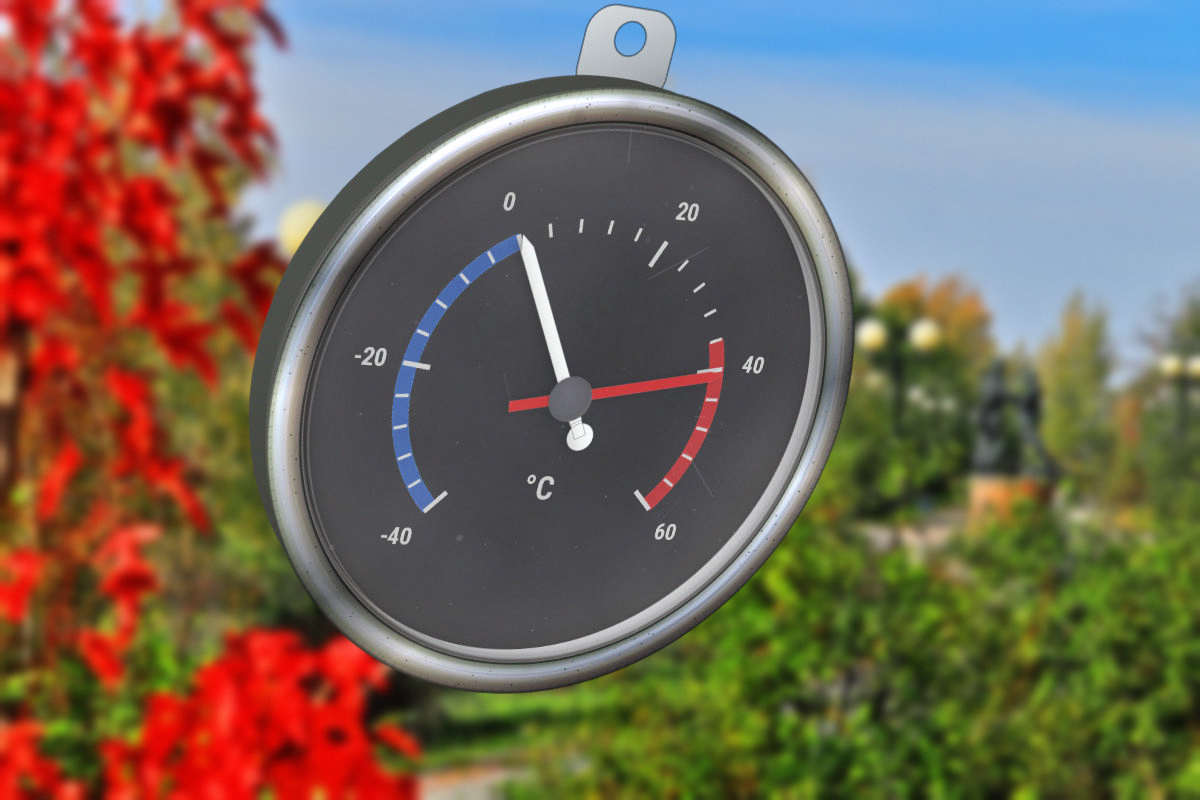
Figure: 0 °C
